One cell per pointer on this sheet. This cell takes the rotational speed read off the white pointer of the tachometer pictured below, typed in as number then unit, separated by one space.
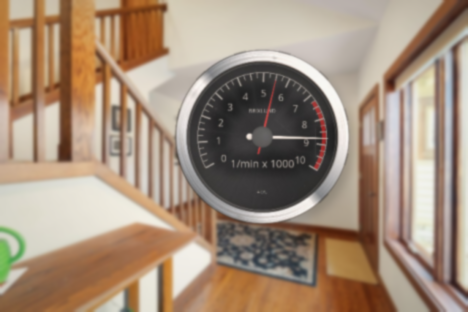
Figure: 8750 rpm
